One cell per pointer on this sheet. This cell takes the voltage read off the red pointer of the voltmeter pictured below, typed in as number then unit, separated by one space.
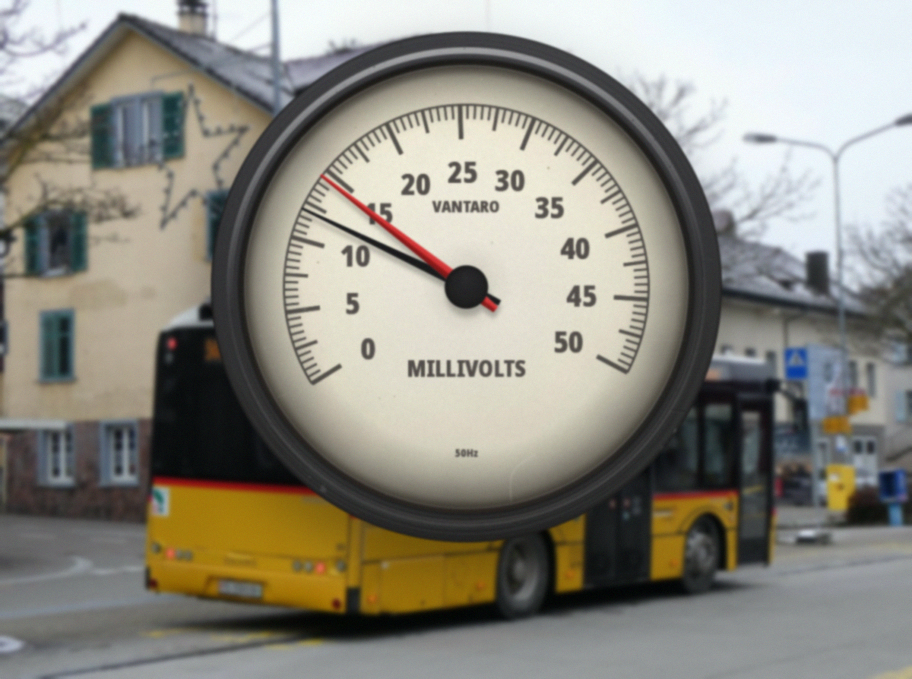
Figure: 14.5 mV
